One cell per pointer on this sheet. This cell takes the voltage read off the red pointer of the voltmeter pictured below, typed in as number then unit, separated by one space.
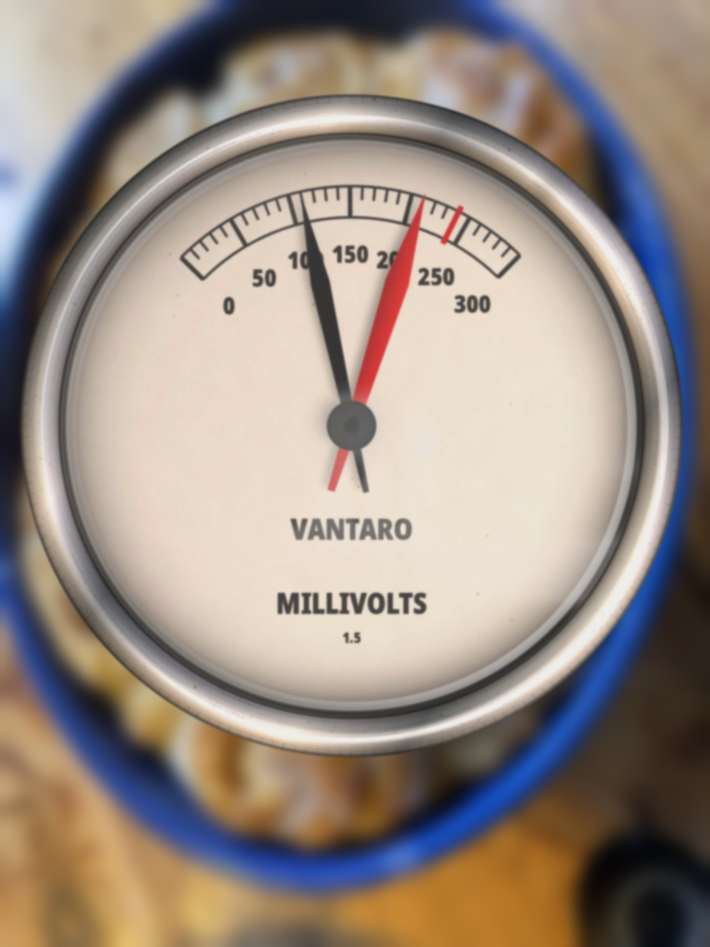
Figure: 210 mV
